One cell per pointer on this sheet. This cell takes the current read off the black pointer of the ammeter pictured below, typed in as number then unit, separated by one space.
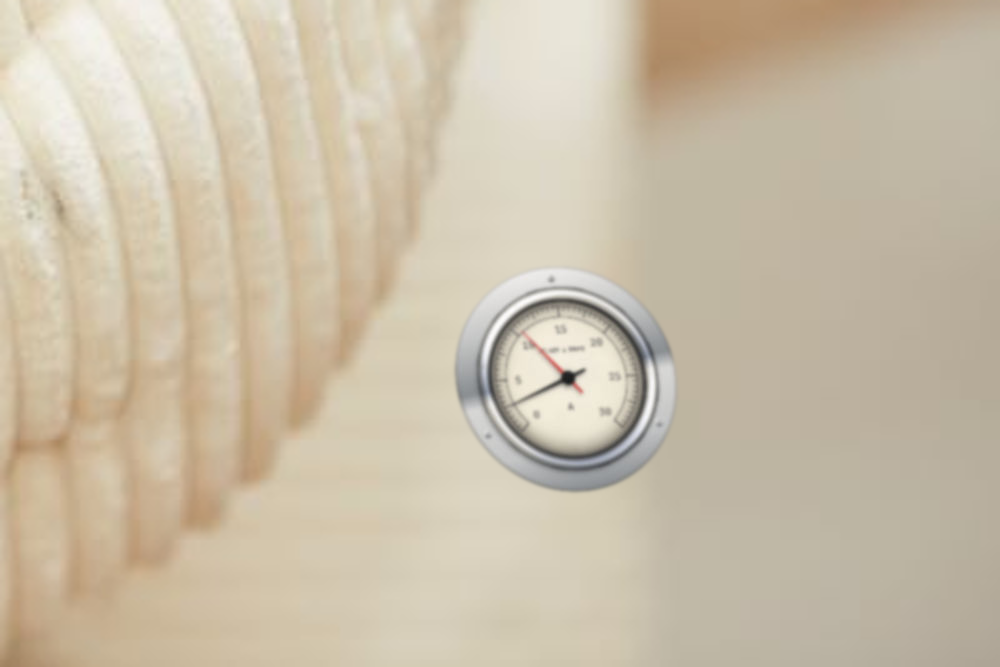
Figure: 2.5 A
